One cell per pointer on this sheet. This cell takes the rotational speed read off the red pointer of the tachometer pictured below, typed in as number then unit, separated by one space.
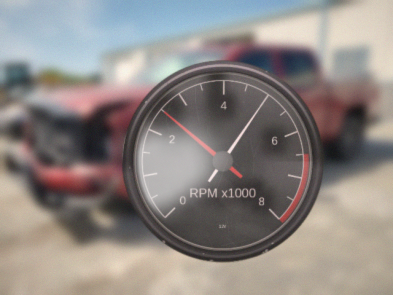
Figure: 2500 rpm
